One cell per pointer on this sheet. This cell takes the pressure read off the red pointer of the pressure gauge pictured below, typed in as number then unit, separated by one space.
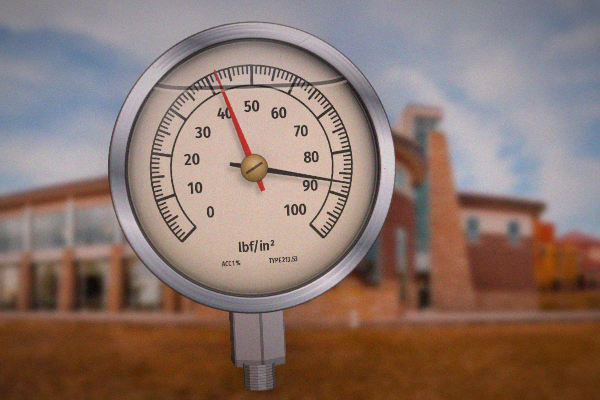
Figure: 42 psi
